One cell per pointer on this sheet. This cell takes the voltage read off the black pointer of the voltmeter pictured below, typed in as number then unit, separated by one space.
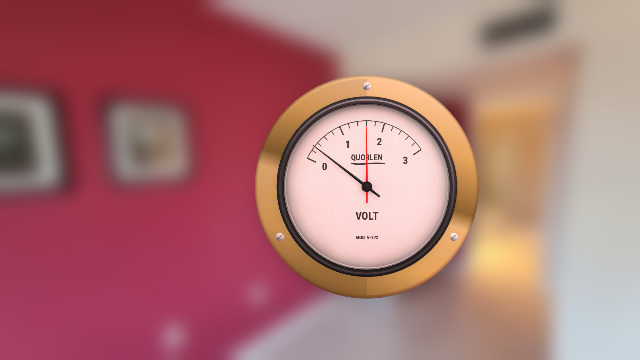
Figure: 0.3 V
